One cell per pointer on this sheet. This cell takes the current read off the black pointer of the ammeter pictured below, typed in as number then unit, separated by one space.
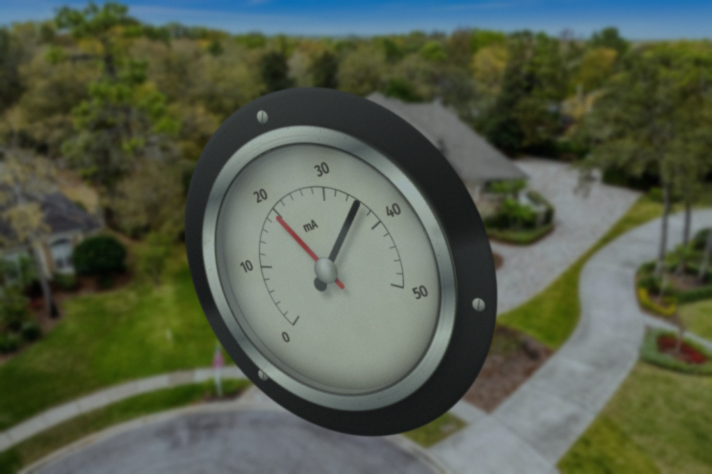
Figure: 36 mA
